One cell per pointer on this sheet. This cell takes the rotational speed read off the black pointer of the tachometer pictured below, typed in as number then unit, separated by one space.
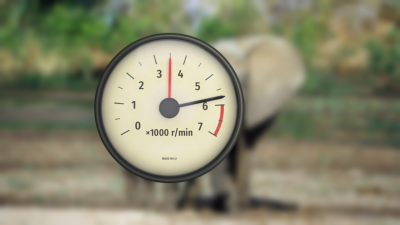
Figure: 5750 rpm
